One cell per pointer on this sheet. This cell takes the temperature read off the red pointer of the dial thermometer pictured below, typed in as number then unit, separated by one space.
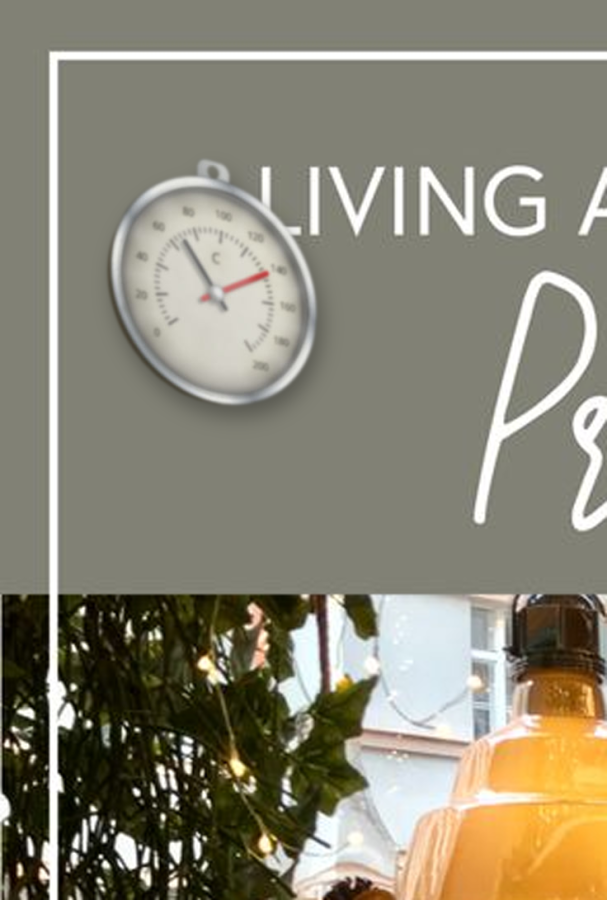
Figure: 140 °C
